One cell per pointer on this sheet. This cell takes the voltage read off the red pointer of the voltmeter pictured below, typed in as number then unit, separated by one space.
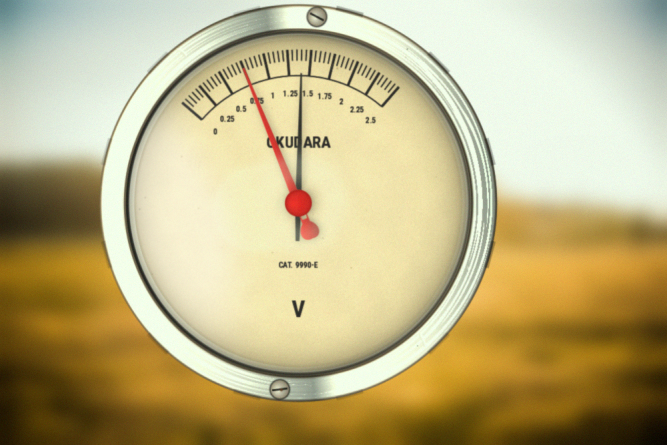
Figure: 0.75 V
